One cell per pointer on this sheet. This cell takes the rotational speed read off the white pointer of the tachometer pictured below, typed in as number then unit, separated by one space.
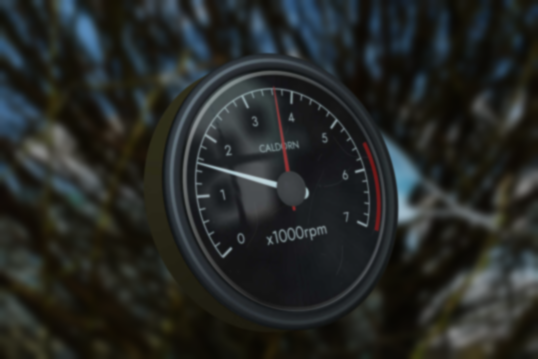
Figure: 1500 rpm
